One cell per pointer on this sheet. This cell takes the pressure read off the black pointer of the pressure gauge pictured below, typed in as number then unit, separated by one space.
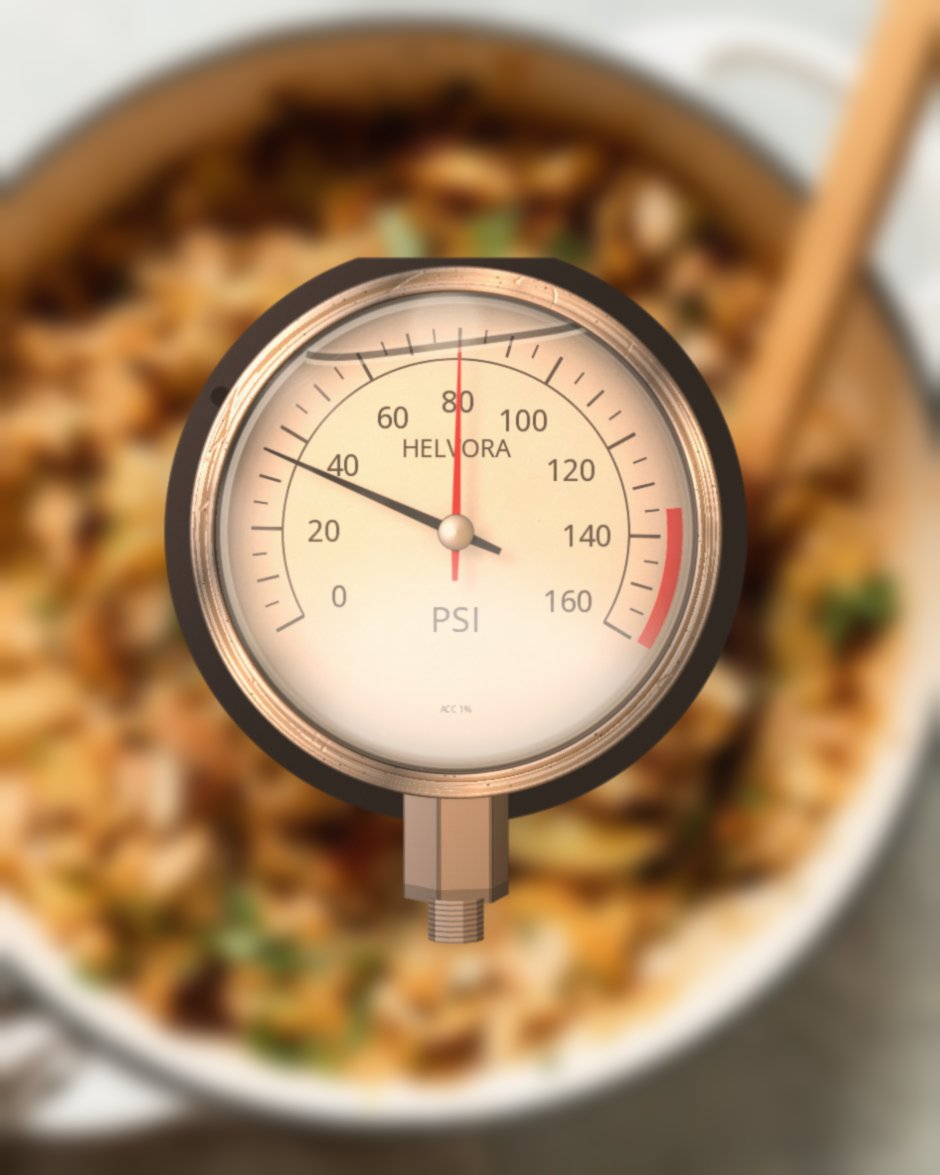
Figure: 35 psi
